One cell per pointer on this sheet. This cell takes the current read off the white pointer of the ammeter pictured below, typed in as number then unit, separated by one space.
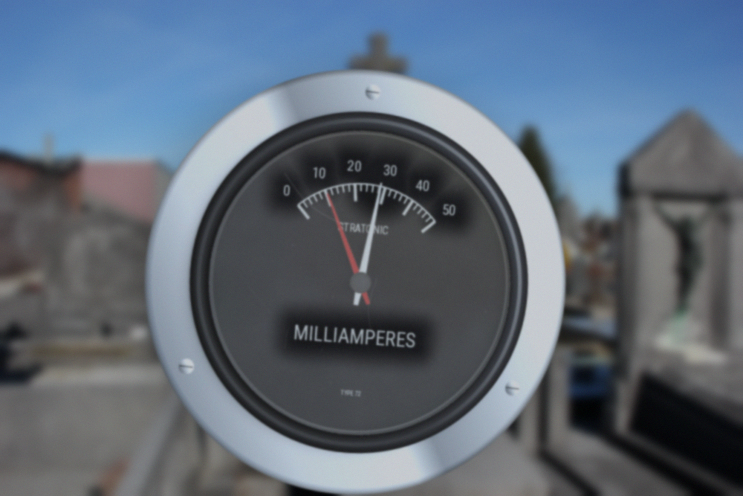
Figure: 28 mA
